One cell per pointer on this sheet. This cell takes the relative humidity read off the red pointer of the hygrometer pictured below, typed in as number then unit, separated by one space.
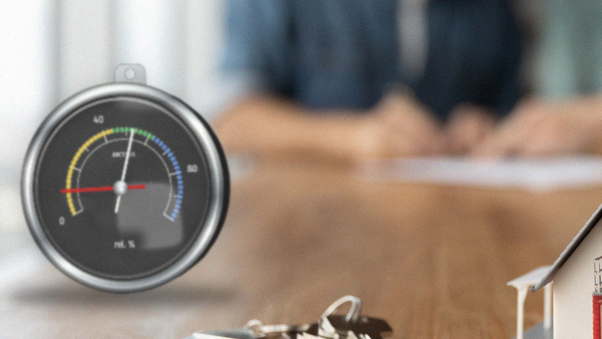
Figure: 10 %
